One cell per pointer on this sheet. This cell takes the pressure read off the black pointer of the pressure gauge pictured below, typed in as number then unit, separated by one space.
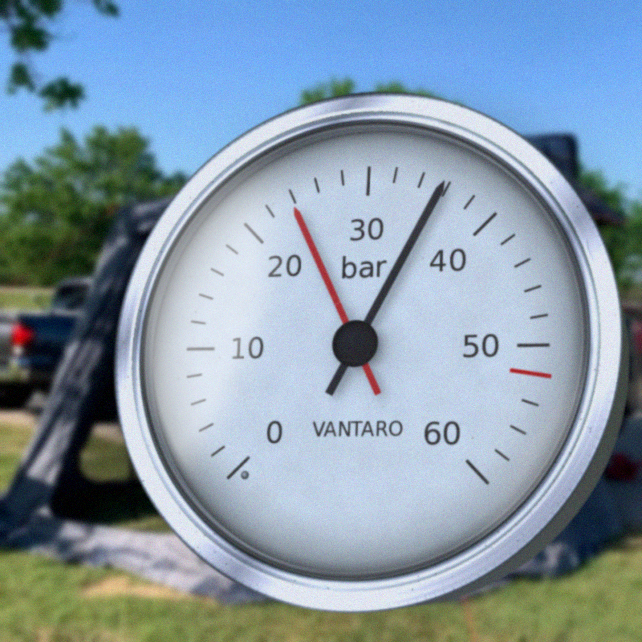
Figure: 36 bar
